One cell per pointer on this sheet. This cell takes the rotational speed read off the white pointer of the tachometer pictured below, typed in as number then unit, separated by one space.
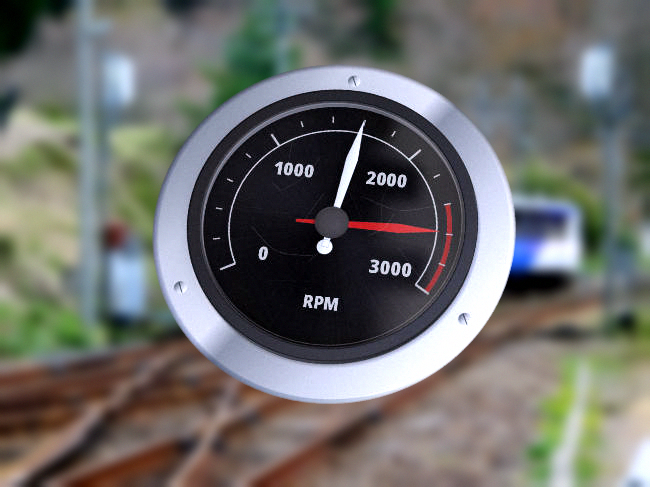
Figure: 1600 rpm
